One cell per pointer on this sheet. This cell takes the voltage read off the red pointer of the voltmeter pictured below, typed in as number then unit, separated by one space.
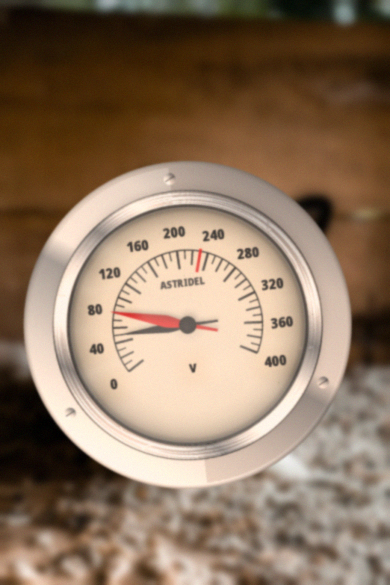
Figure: 80 V
